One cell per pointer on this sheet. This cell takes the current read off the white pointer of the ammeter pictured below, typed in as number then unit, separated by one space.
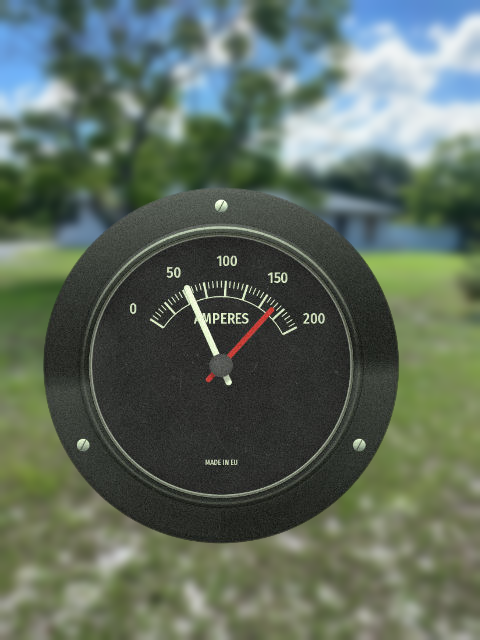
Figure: 55 A
